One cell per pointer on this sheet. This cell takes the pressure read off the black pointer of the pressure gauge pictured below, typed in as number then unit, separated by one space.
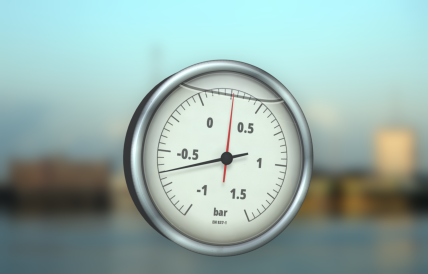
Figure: -0.65 bar
